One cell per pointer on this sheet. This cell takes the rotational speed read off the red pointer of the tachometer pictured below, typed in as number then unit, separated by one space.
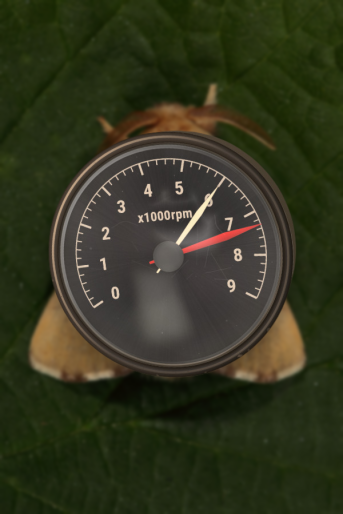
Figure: 7300 rpm
